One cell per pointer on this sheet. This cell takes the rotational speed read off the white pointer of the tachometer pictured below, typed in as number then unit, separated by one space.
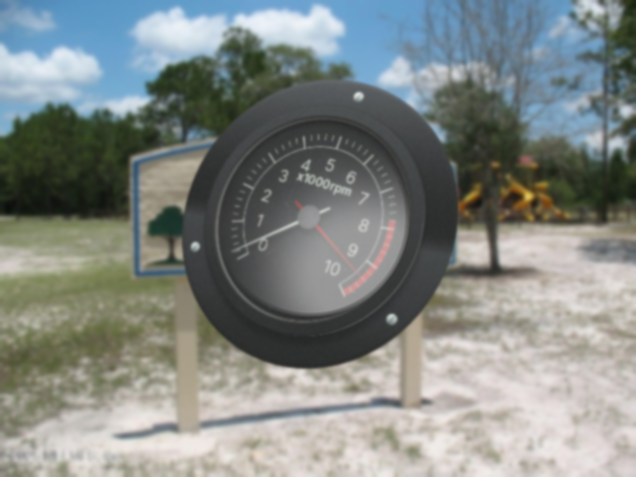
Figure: 200 rpm
